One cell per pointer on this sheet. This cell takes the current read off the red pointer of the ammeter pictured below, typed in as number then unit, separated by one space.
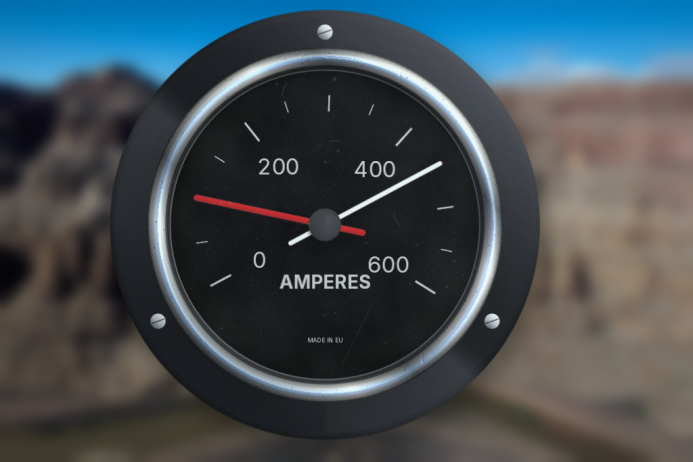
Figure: 100 A
